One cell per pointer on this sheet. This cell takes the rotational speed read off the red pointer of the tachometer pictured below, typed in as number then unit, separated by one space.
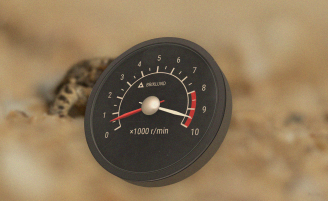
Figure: 500 rpm
